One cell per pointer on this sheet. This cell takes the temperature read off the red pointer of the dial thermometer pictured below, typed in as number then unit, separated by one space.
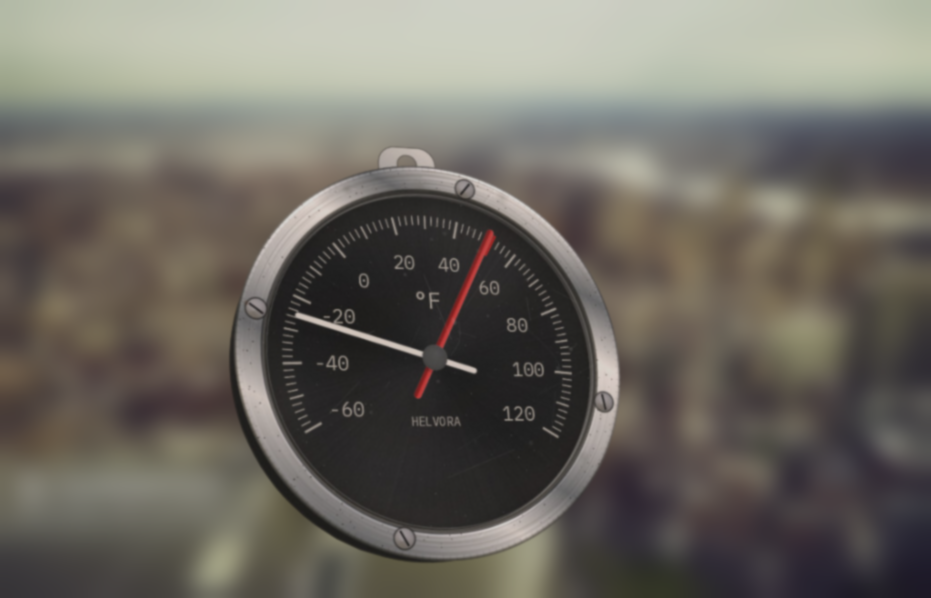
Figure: 50 °F
